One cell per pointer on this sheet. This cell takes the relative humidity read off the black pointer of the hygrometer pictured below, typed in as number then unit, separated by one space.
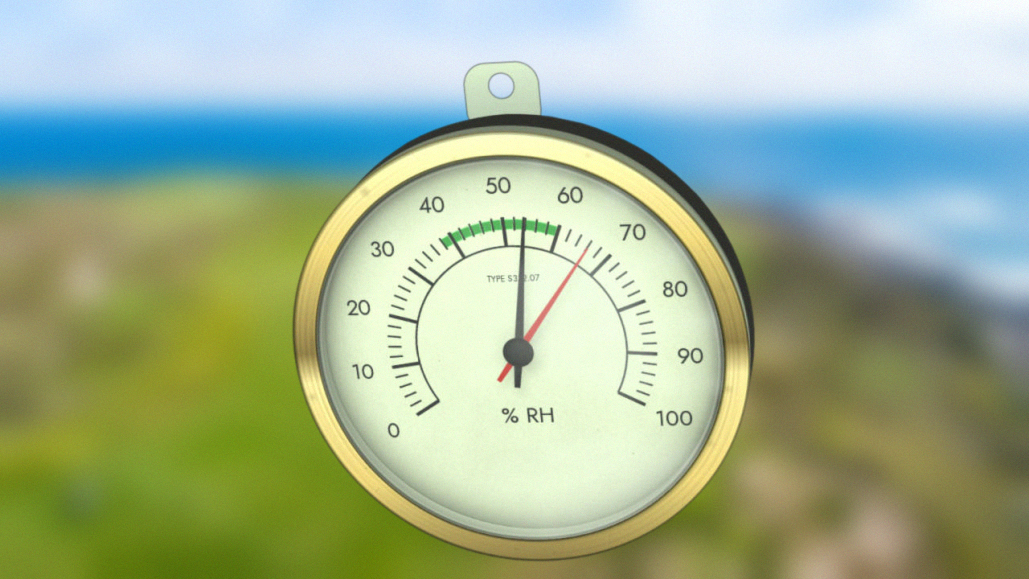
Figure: 54 %
